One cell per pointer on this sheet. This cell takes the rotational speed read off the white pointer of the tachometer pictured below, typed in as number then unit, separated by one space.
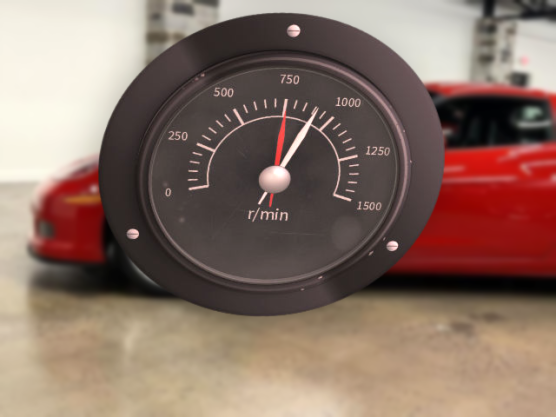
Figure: 900 rpm
